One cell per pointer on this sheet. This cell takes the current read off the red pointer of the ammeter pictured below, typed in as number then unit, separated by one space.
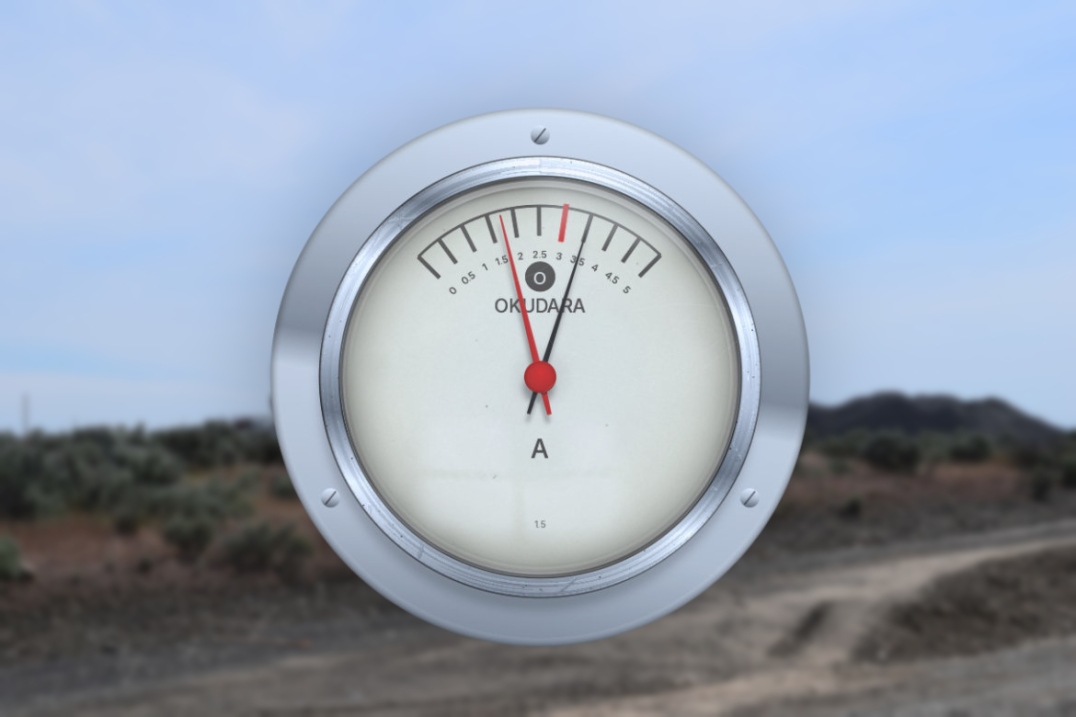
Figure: 1.75 A
